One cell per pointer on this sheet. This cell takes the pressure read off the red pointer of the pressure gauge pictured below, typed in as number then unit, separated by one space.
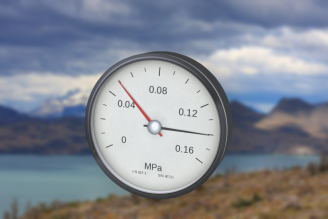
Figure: 0.05 MPa
